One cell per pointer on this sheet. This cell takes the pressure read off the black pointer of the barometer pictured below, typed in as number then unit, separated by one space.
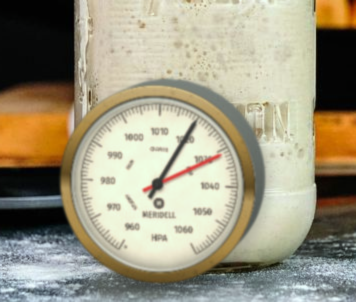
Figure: 1020 hPa
